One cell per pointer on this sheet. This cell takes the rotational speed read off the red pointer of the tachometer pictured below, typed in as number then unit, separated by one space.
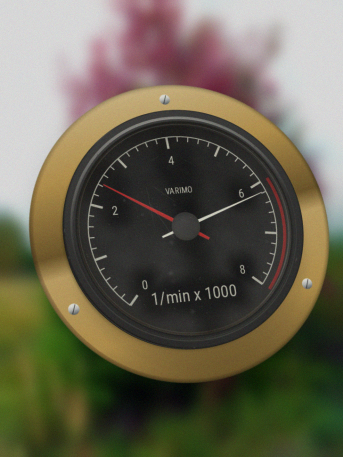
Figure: 2400 rpm
